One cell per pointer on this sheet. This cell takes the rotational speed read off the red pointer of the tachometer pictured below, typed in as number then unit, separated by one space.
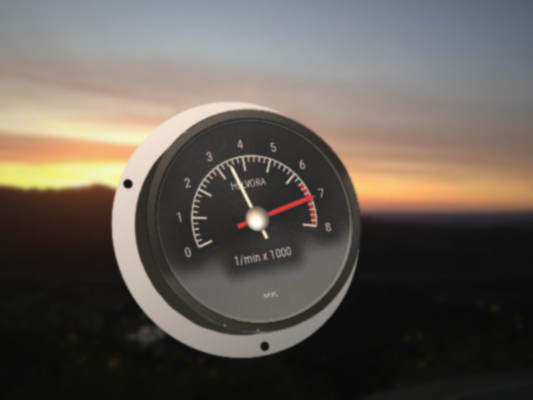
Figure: 7000 rpm
